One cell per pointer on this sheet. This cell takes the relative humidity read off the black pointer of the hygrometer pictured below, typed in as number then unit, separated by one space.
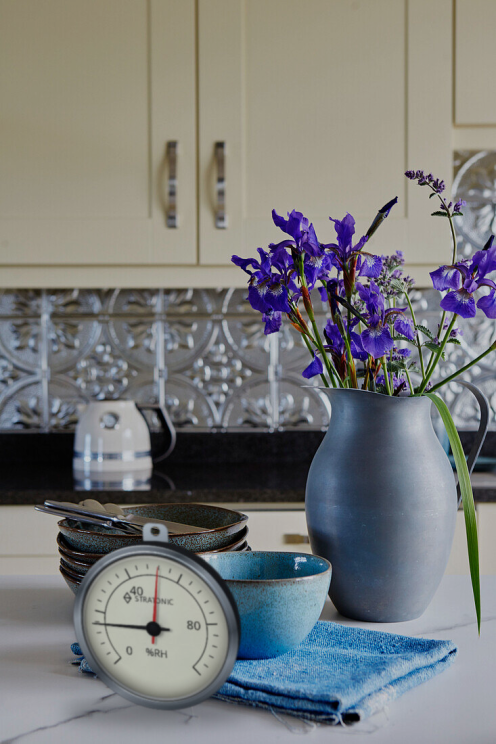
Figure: 16 %
